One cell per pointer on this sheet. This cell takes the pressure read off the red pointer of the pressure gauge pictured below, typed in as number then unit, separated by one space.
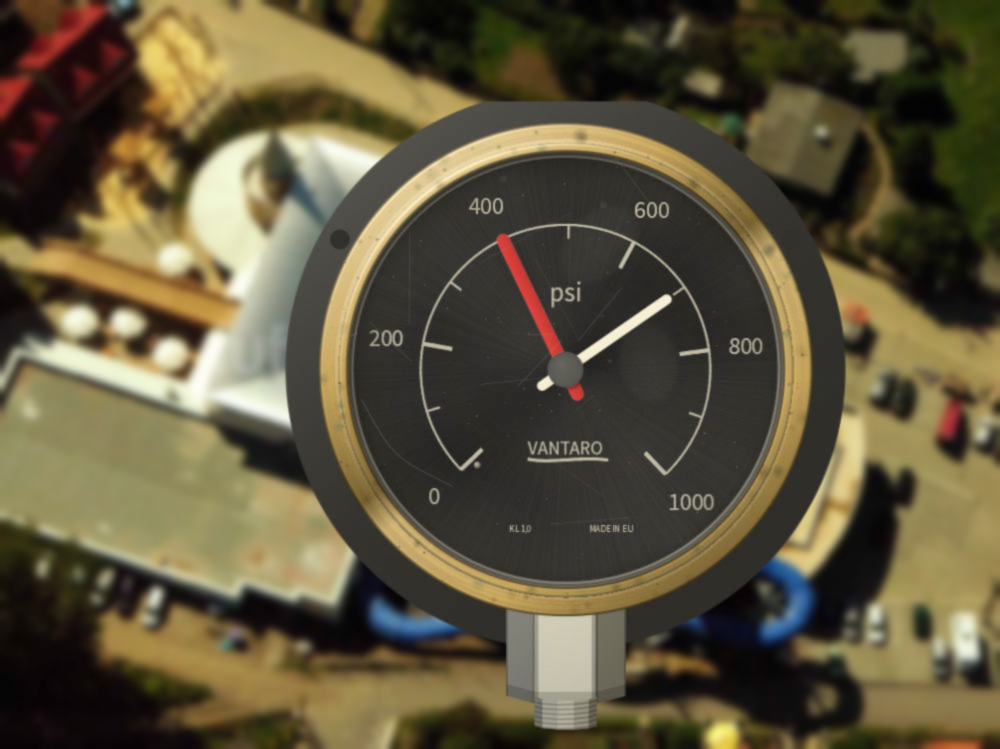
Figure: 400 psi
